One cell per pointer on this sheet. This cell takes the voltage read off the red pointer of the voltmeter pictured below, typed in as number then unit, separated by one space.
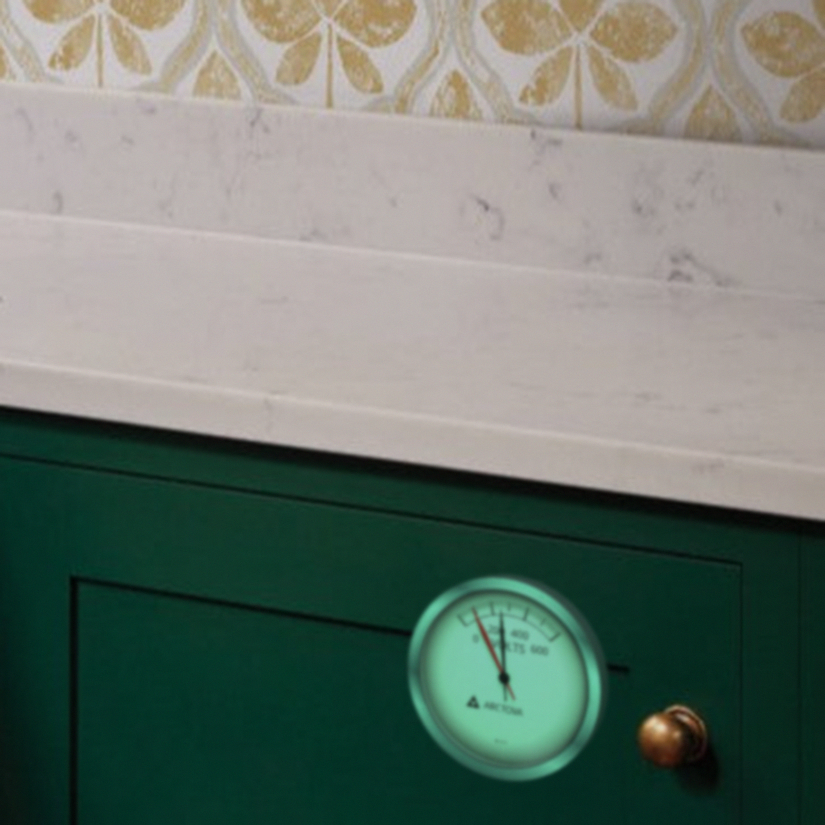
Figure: 100 V
